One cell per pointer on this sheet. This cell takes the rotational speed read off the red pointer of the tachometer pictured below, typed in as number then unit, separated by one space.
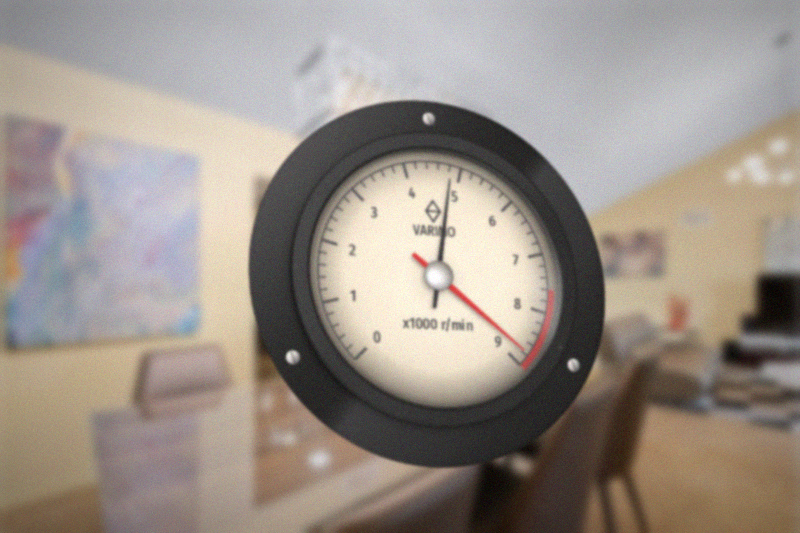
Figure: 8800 rpm
